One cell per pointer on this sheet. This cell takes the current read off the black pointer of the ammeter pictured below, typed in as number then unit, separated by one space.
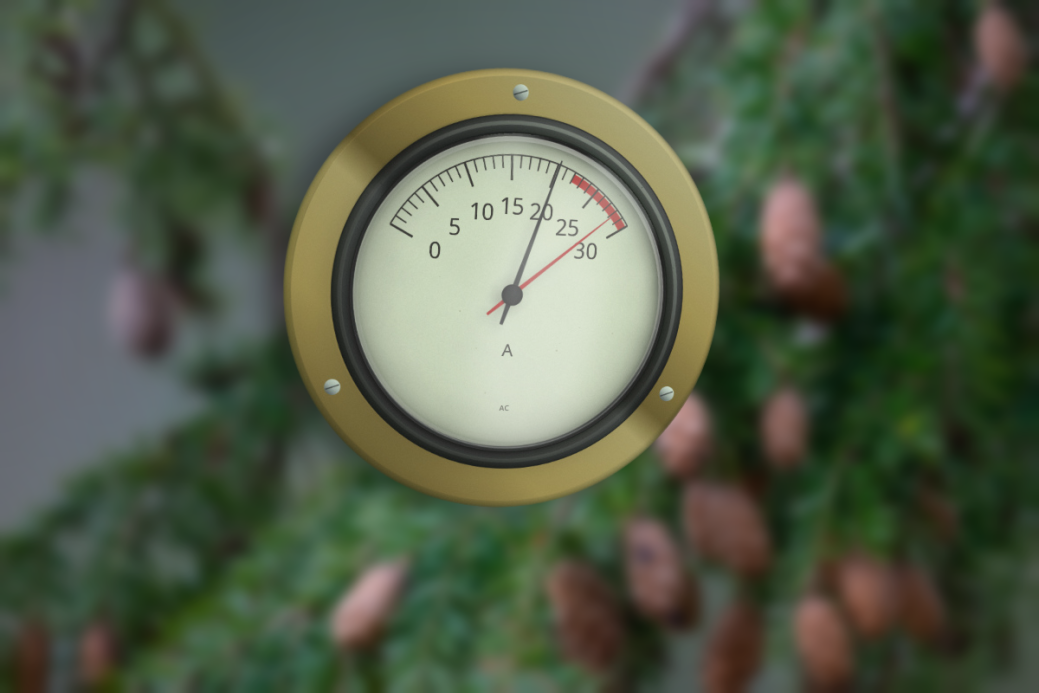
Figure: 20 A
